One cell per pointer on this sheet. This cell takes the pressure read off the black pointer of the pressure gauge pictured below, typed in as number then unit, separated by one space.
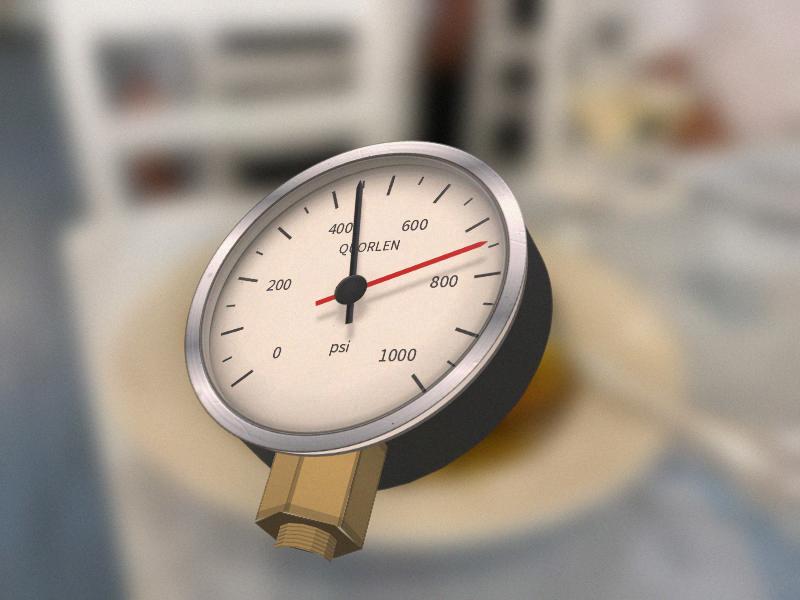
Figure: 450 psi
